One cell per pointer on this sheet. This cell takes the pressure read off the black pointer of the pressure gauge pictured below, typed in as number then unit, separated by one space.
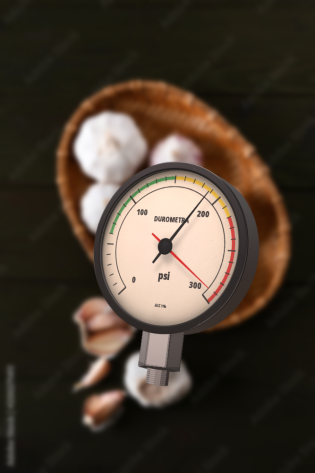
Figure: 190 psi
